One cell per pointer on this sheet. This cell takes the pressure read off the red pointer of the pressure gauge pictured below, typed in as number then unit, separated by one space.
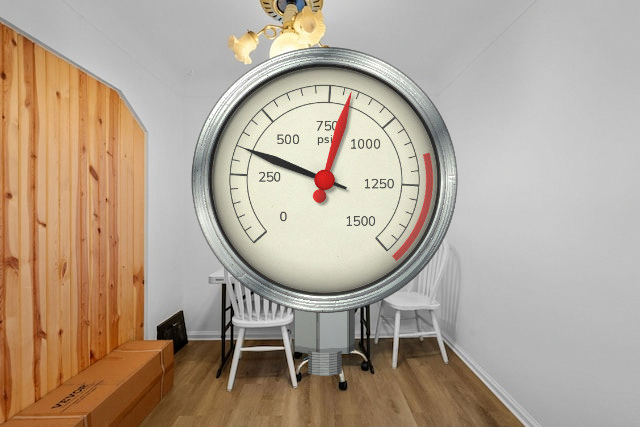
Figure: 825 psi
